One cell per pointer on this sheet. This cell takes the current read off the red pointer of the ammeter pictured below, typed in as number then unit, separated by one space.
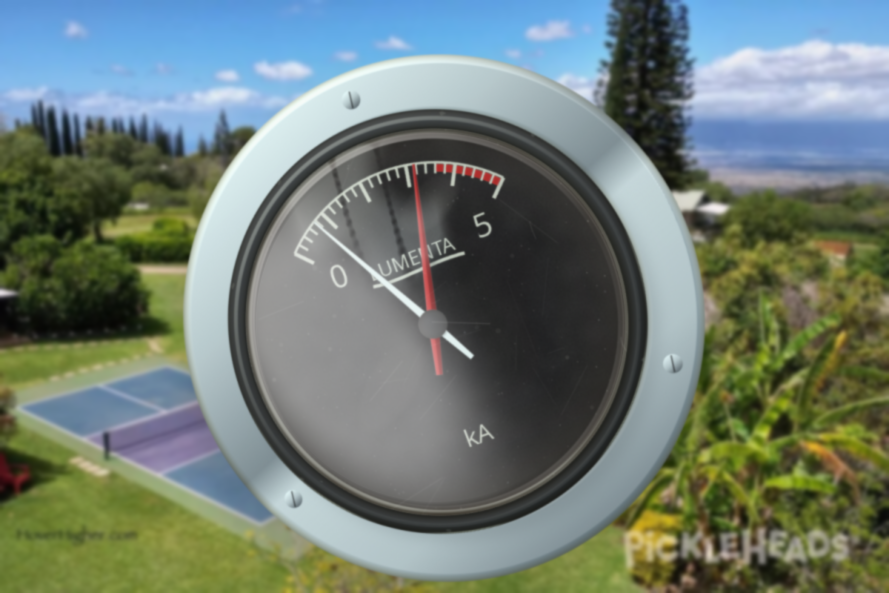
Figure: 3.2 kA
